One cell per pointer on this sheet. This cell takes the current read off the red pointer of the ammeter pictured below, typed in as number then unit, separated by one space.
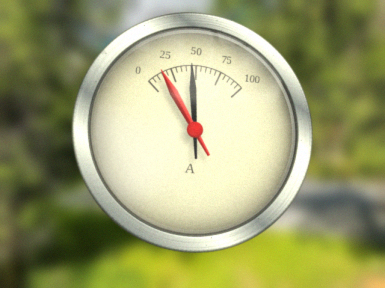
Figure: 15 A
